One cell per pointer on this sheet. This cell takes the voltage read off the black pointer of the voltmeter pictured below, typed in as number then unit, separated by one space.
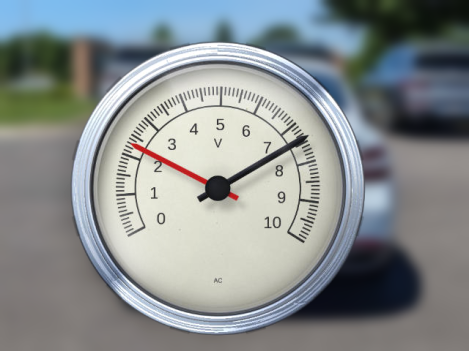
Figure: 7.4 V
